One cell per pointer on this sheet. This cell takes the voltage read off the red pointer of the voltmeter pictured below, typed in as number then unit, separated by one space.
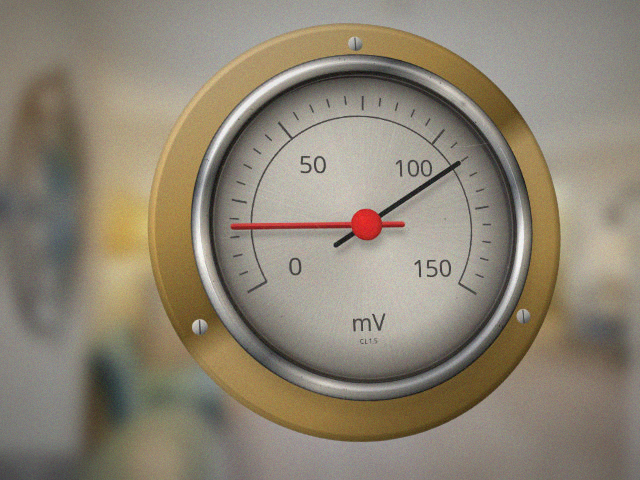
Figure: 17.5 mV
